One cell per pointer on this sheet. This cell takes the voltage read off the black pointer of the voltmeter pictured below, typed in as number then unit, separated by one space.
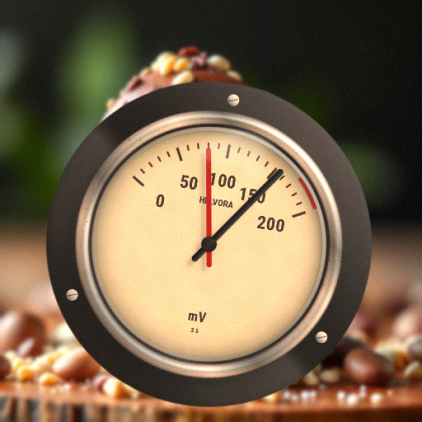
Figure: 155 mV
